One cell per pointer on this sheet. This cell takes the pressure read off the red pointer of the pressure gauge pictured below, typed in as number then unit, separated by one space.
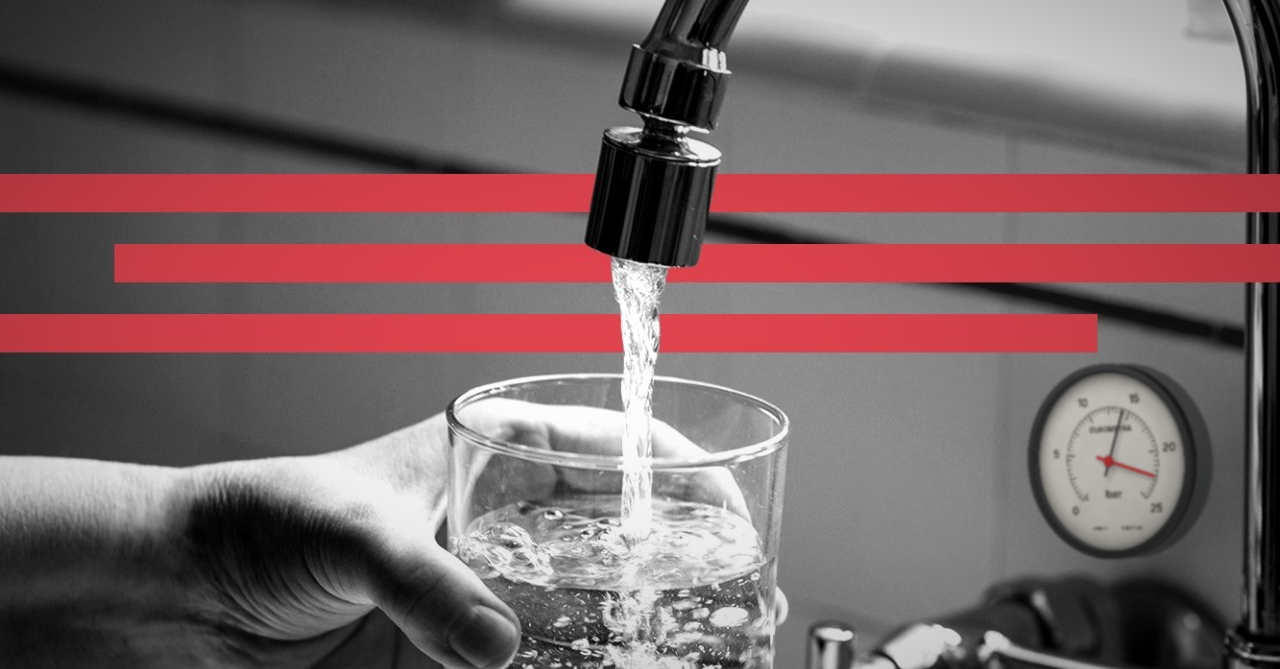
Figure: 22.5 bar
